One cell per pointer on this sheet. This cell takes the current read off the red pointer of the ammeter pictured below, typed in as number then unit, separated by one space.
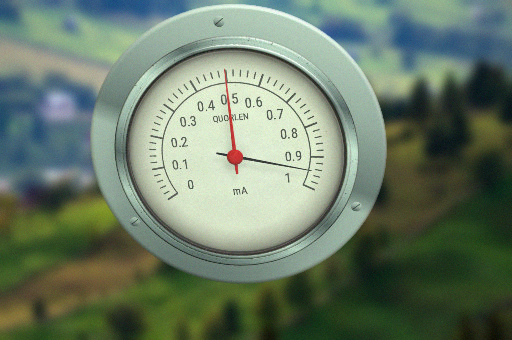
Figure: 0.5 mA
